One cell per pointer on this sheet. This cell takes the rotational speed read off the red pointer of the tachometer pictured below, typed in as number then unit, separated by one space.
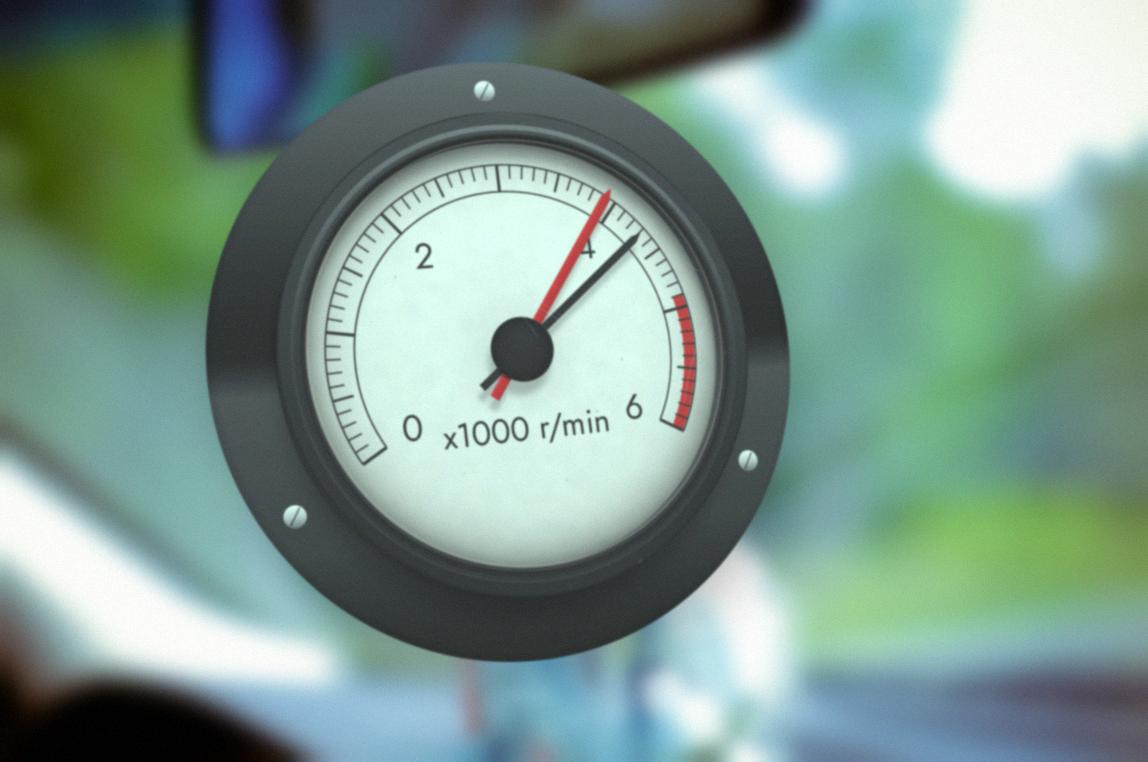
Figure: 3900 rpm
